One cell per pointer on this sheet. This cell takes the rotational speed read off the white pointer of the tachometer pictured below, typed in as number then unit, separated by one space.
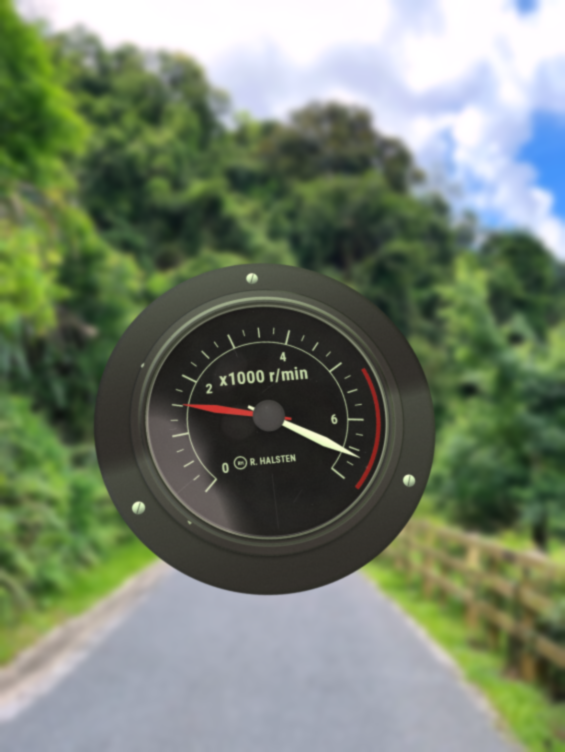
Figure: 6625 rpm
